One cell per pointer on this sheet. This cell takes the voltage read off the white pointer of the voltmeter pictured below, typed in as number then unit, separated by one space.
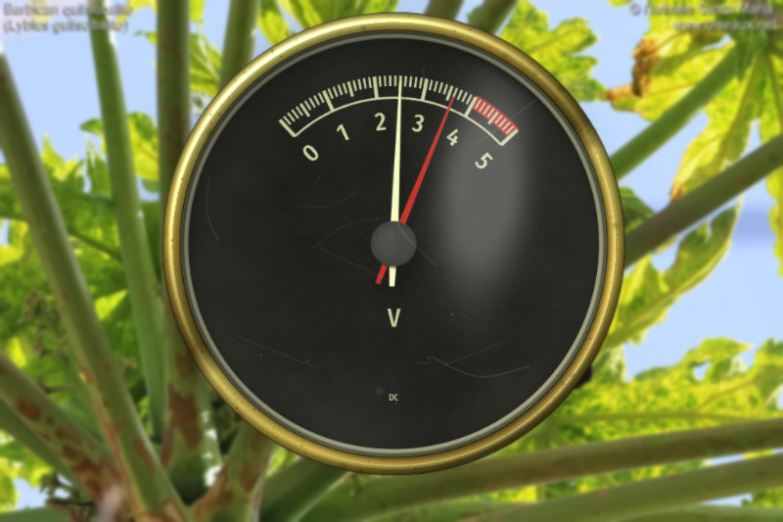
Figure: 2.5 V
